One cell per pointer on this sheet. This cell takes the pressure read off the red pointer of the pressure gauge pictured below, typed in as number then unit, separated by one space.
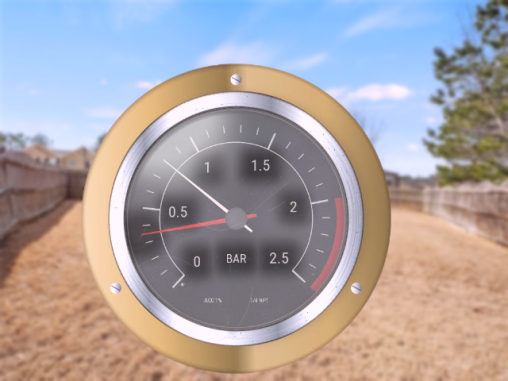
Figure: 0.35 bar
